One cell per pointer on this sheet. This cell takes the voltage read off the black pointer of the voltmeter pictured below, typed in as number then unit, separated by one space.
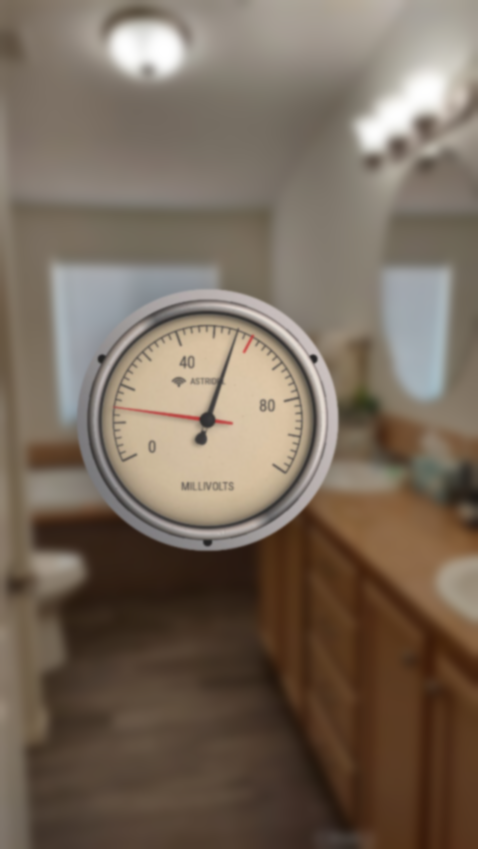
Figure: 56 mV
